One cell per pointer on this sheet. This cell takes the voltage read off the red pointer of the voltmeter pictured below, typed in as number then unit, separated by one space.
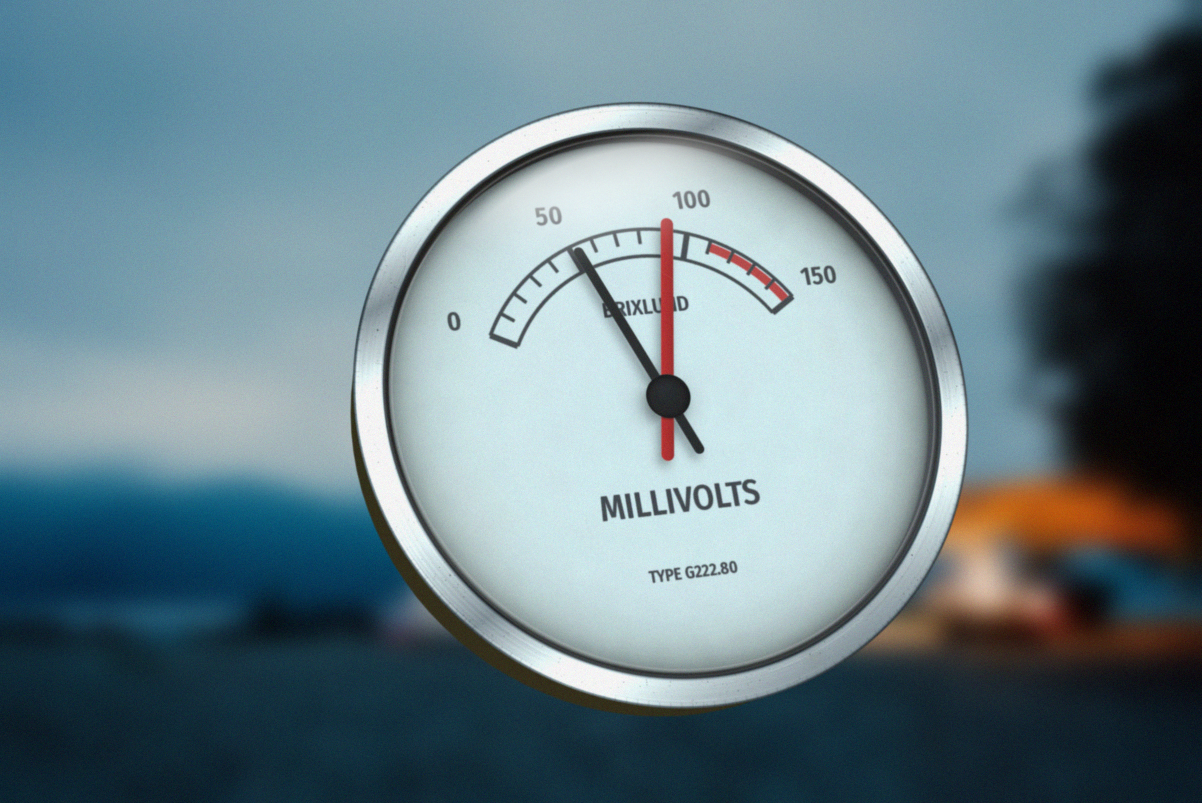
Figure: 90 mV
